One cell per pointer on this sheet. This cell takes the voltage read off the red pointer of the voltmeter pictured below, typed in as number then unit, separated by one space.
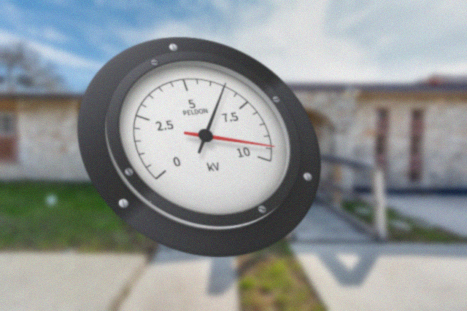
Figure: 9.5 kV
